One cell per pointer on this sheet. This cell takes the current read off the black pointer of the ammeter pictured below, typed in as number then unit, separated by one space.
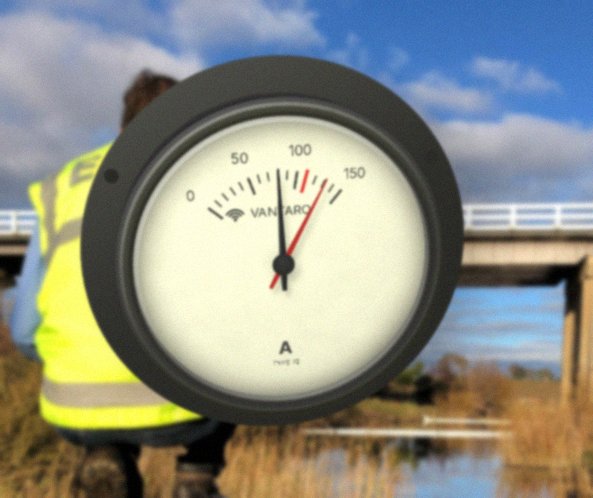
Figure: 80 A
